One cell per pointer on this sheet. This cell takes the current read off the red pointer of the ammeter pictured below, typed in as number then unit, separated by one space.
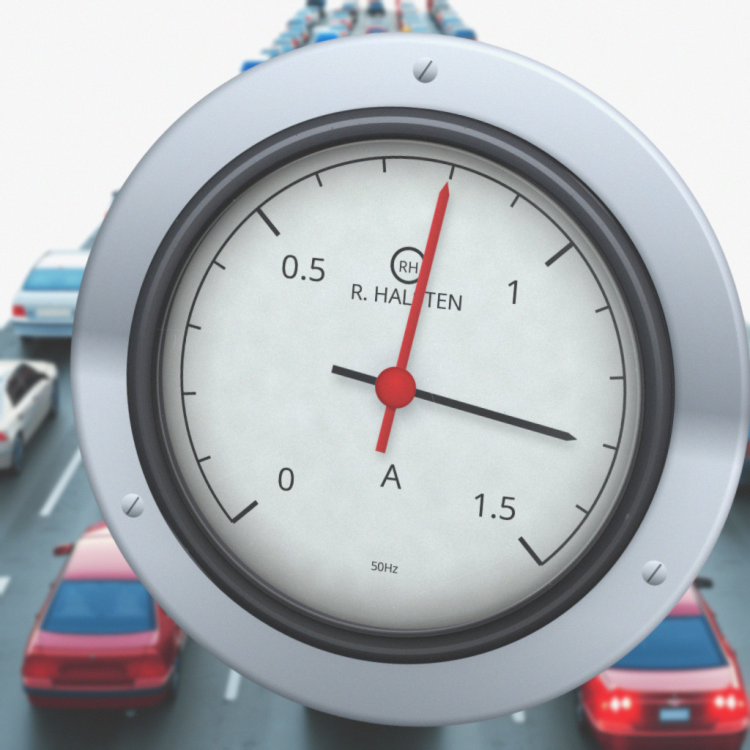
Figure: 0.8 A
